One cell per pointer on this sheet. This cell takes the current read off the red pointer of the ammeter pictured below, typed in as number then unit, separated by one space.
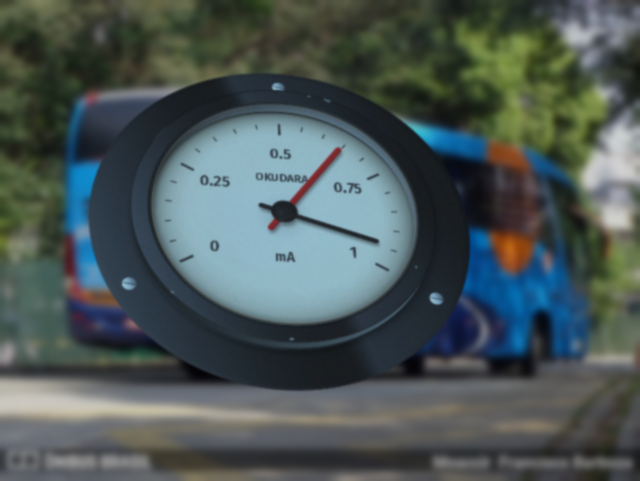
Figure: 0.65 mA
